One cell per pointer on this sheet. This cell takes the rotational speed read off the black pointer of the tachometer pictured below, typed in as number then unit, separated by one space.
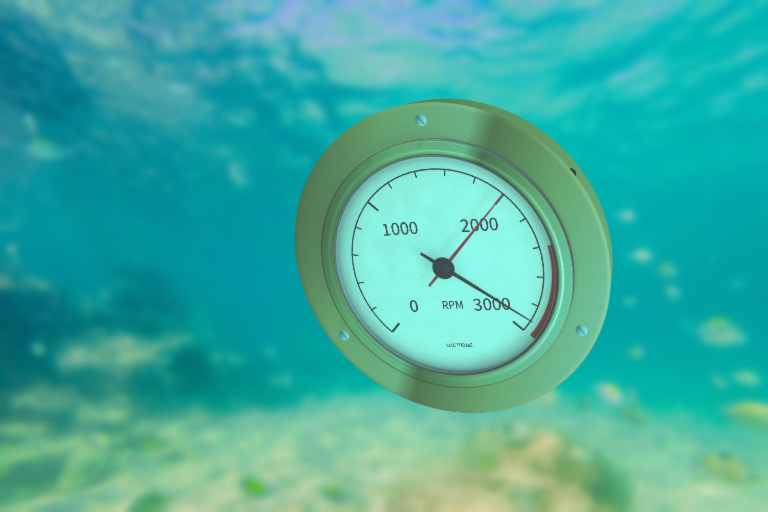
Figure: 2900 rpm
